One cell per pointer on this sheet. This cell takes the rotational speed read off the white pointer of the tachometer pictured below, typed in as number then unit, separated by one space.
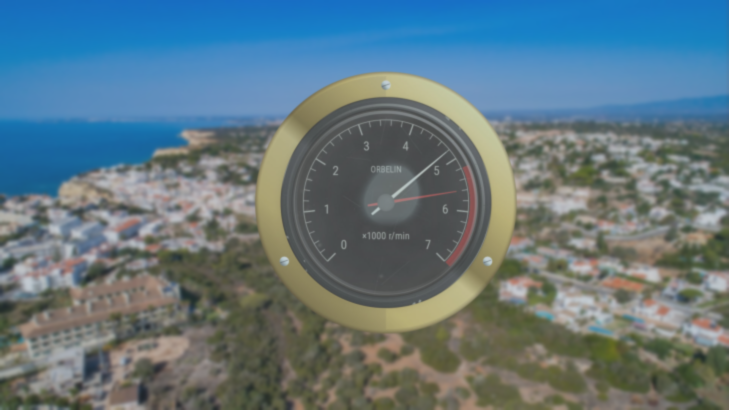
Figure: 4800 rpm
